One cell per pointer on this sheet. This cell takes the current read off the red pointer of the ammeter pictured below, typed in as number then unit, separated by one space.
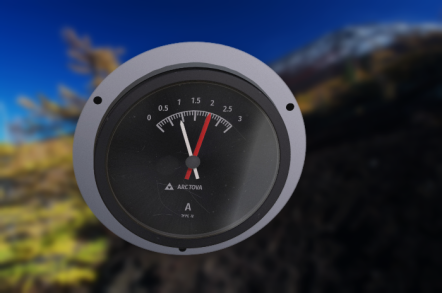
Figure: 2 A
